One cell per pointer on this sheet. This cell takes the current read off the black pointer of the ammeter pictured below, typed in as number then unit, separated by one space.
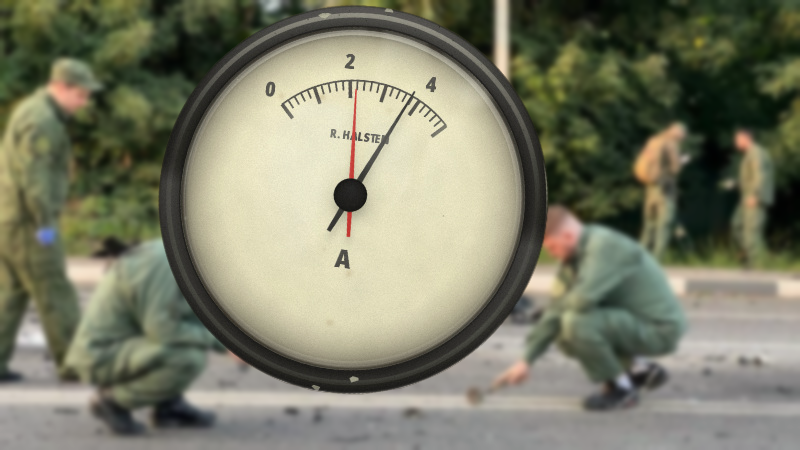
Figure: 3.8 A
